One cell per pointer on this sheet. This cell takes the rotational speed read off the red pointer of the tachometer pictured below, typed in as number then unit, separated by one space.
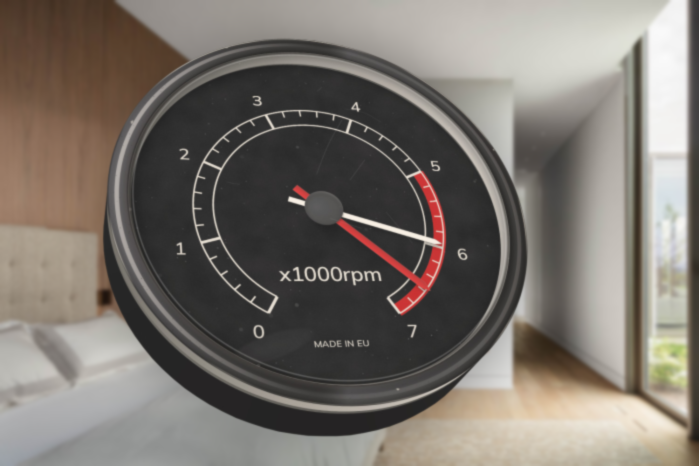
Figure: 6600 rpm
